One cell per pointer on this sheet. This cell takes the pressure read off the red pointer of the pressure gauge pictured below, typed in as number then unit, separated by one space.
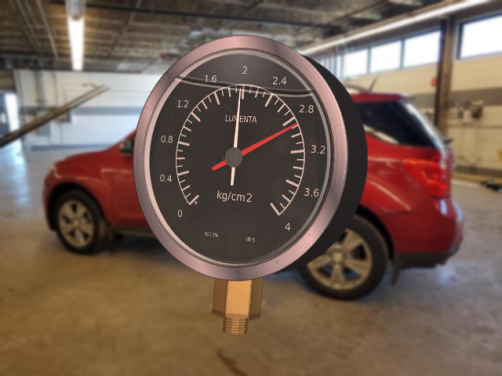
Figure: 2.9 kg/cm²
